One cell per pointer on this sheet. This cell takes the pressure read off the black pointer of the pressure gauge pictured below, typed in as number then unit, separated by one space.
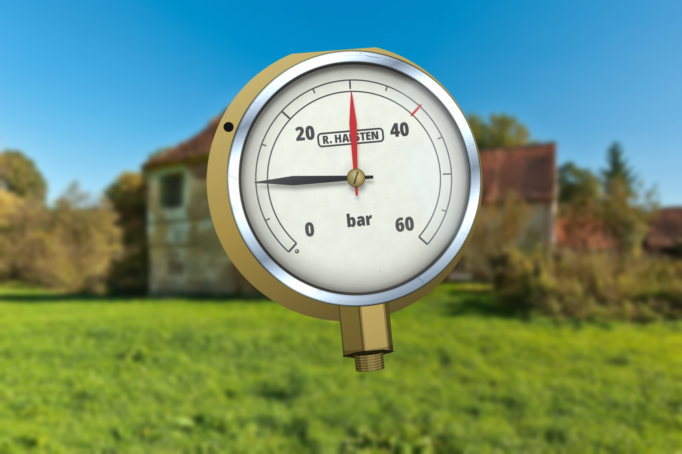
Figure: 10 bar
